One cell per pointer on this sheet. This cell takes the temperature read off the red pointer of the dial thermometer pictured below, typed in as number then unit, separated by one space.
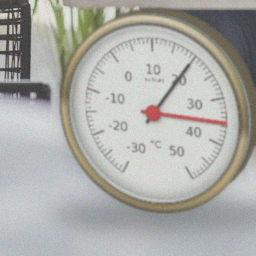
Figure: 35 °C
